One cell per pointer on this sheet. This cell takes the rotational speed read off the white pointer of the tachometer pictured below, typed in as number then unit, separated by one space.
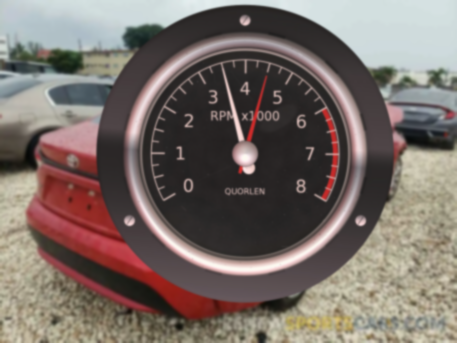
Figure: 3500 rpm
